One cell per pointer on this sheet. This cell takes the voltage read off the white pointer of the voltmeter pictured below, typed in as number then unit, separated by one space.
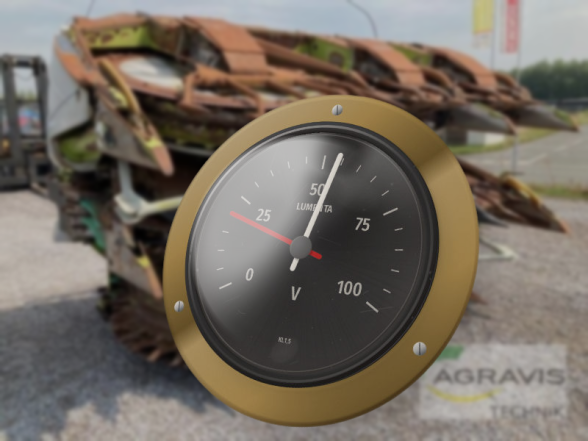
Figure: 55 V
